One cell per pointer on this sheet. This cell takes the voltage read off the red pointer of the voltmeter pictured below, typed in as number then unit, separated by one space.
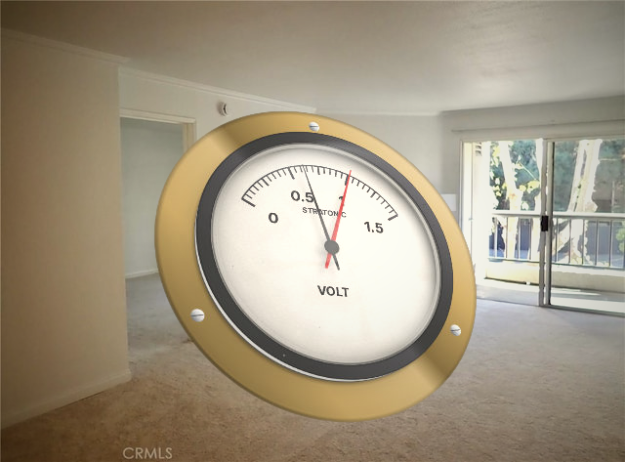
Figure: 1 V
